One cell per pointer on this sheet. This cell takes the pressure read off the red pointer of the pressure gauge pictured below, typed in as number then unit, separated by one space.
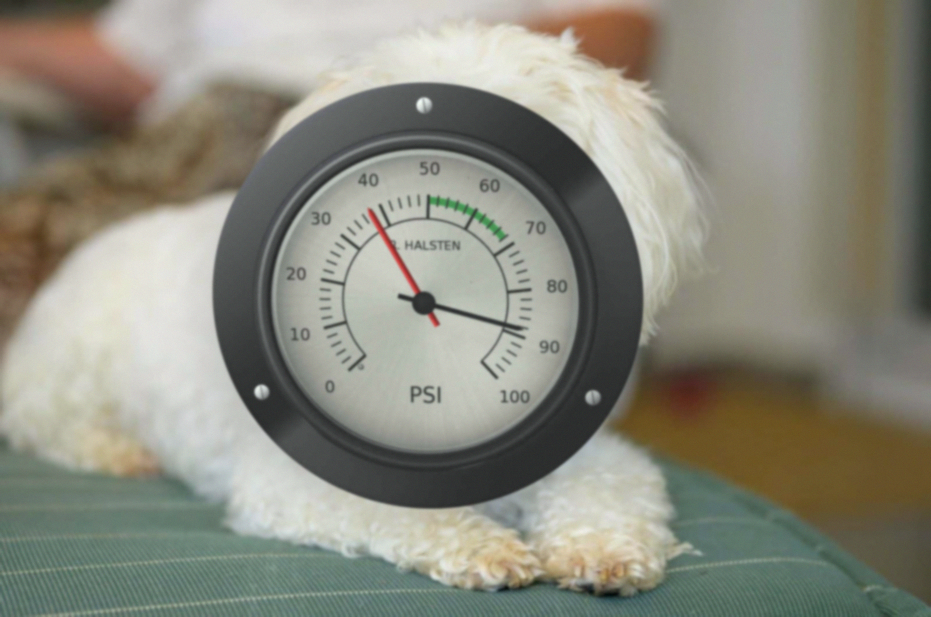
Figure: 38 psi
